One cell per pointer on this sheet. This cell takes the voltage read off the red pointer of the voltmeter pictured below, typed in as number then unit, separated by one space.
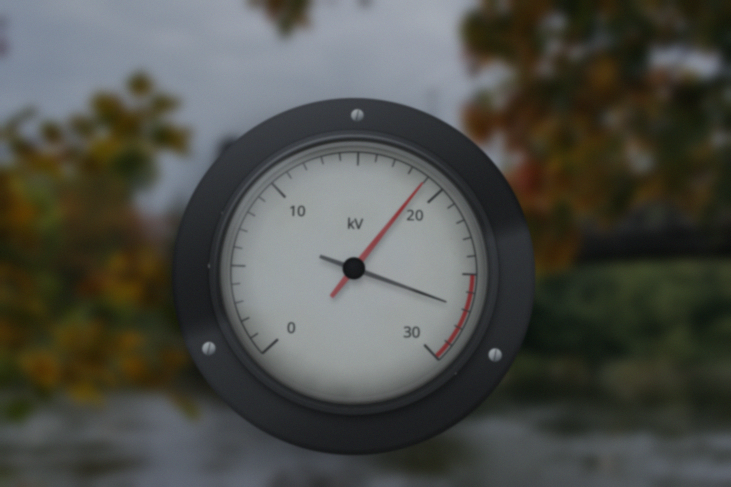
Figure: 19 kV
